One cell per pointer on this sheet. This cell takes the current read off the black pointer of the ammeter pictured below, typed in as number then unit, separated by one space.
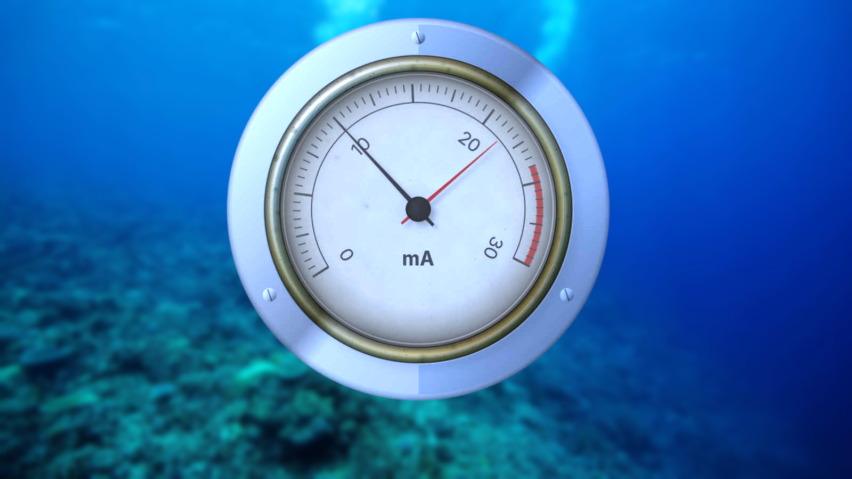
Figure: 10 mA
